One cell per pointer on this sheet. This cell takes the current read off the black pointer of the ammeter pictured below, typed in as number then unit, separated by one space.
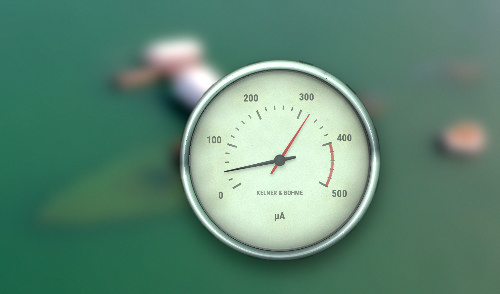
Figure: 40 µA
